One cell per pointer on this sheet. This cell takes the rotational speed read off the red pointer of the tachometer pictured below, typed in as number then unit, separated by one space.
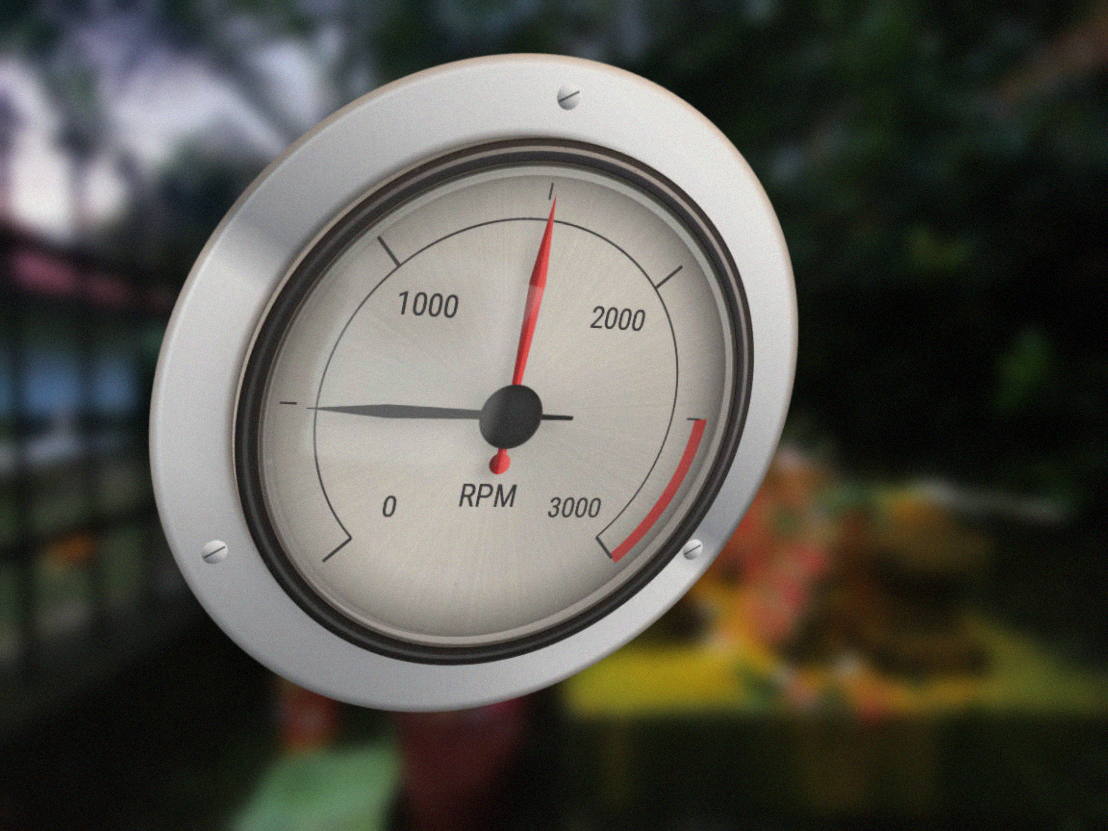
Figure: 1500 rpm
